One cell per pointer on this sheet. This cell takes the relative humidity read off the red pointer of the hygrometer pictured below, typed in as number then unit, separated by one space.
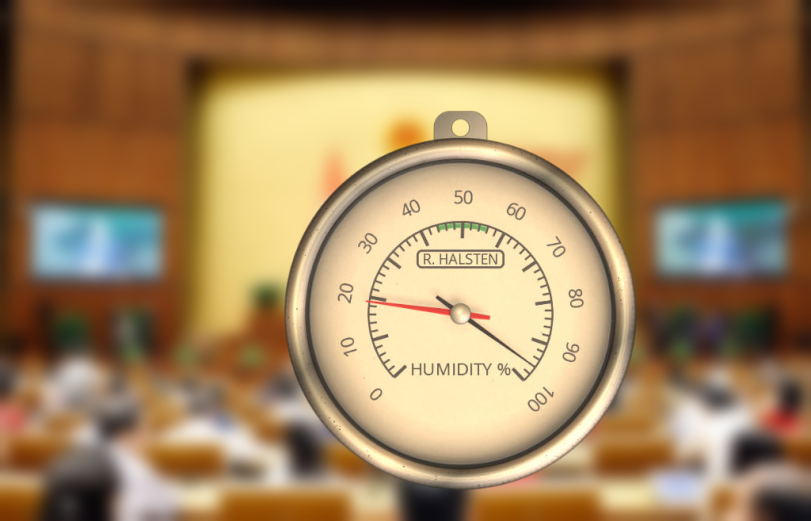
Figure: 19 %
